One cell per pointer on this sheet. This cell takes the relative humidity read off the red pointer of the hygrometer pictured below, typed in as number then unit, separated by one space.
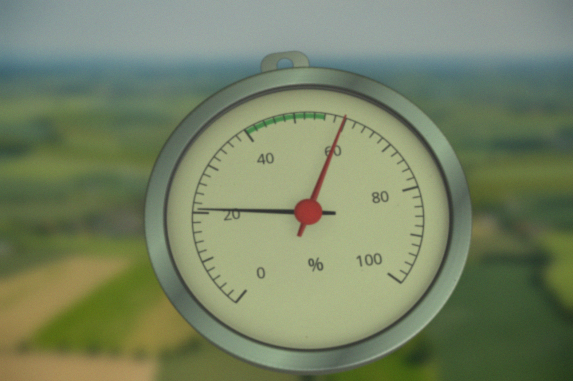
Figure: 60 %
